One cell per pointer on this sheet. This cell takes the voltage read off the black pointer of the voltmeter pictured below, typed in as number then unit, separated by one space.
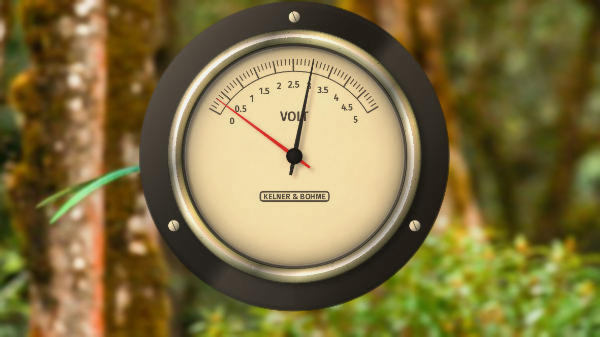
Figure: 3 V
